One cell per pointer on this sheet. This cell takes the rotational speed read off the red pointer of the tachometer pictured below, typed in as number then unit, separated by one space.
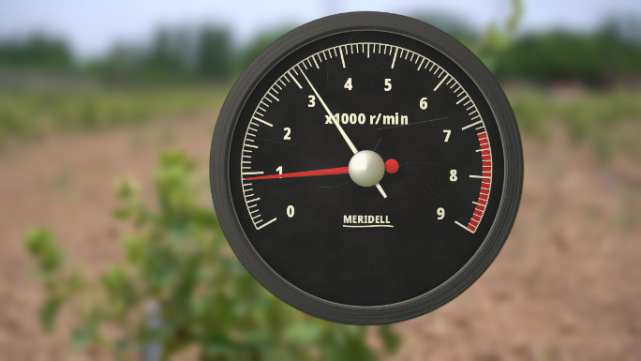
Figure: 900 rpm
